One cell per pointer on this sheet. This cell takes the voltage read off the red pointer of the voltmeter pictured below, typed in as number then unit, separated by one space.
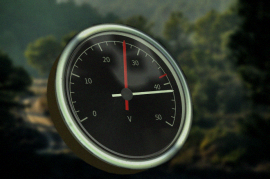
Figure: 26 V
